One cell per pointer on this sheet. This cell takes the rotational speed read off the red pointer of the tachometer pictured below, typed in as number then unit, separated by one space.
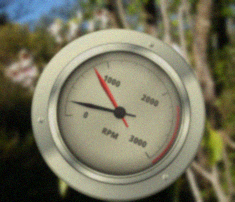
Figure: 800 rpm
